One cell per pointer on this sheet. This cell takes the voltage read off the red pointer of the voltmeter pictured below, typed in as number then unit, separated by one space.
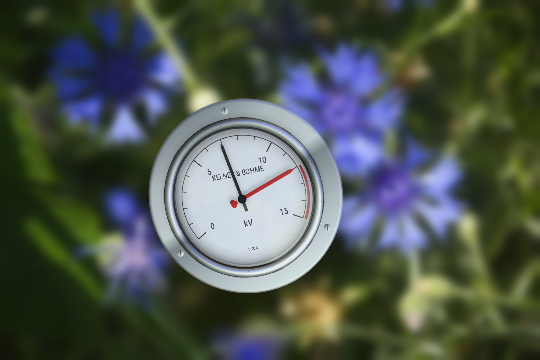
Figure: 12 kV
